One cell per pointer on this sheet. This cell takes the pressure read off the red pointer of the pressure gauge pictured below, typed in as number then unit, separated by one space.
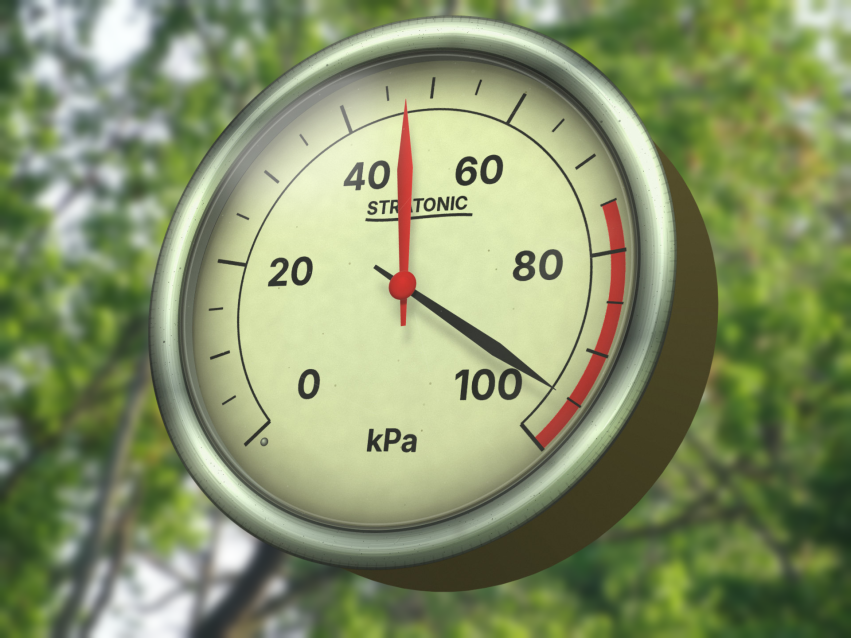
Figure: 47.5 kPa
